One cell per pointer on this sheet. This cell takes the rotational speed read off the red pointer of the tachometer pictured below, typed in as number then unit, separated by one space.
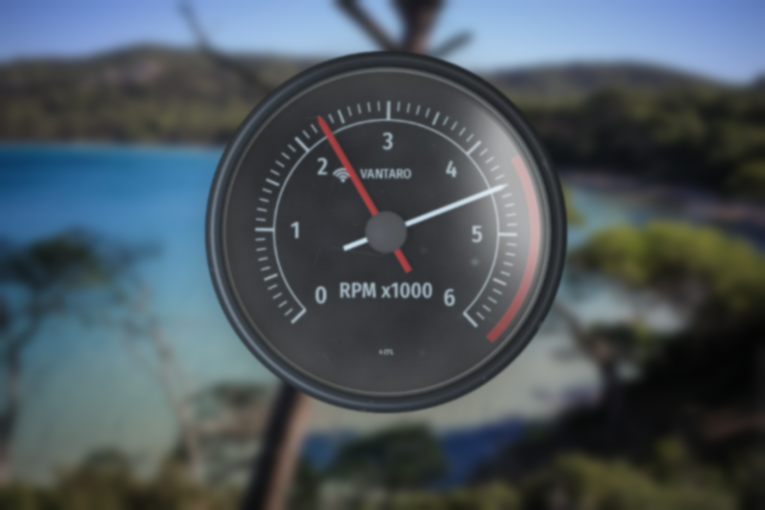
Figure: 2300 rpm
